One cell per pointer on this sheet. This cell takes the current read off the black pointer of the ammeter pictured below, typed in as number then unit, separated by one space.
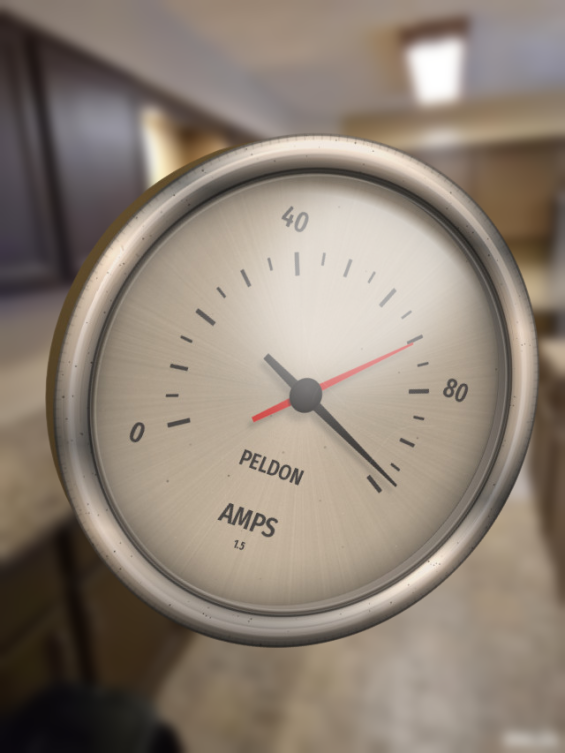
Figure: 97.5 A
